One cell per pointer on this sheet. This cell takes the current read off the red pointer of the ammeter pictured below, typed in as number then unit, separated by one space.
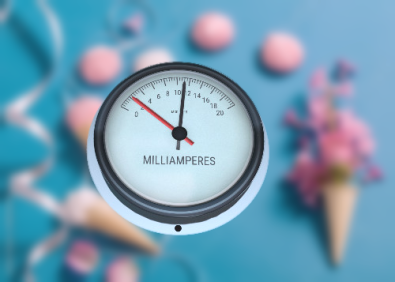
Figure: 2 mA
